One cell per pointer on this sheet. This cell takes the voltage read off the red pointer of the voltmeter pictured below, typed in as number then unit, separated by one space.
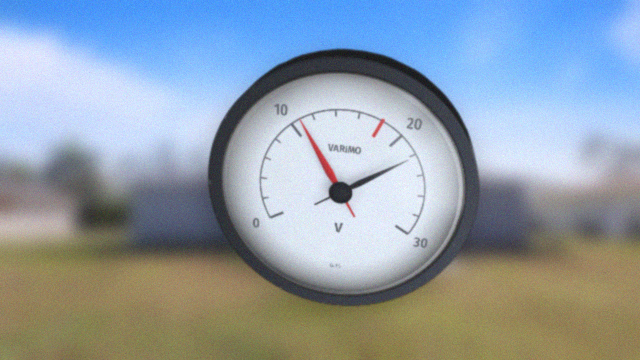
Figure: 11 V
